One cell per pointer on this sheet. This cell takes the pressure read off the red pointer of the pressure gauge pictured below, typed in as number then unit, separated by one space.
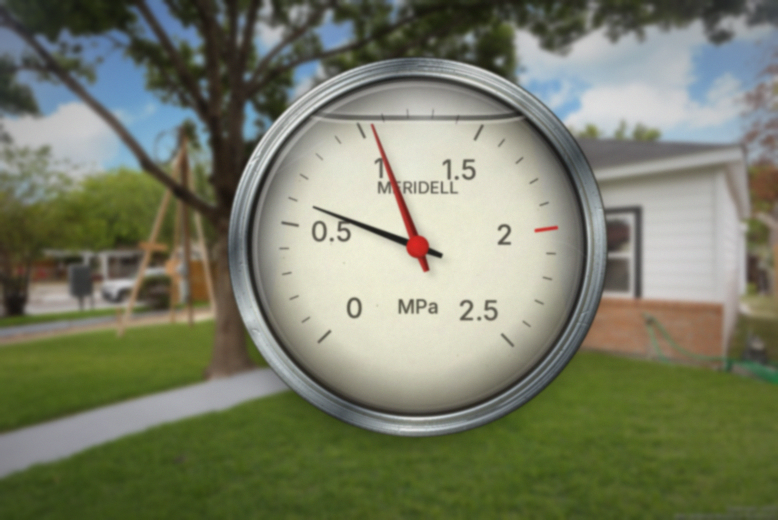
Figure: 1.05 MPa
